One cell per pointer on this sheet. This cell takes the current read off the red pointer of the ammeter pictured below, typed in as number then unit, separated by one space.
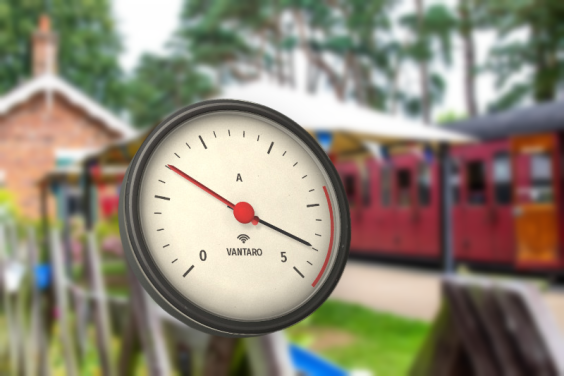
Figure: 1.4 A
